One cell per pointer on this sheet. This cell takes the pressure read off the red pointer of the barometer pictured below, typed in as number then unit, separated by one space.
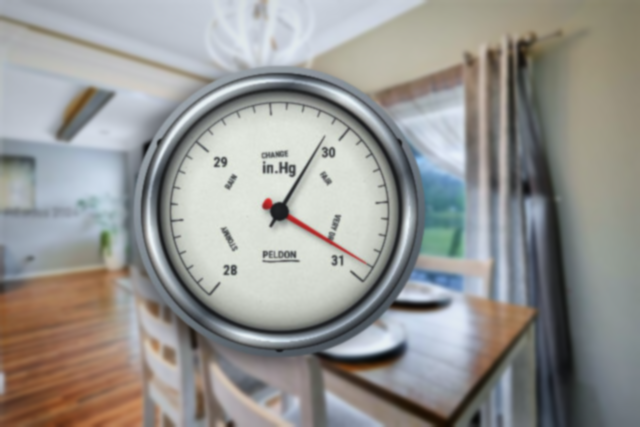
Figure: 30.9 inHg
